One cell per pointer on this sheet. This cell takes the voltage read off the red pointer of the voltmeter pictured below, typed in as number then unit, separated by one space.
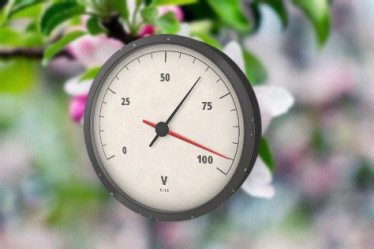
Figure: 95 V
